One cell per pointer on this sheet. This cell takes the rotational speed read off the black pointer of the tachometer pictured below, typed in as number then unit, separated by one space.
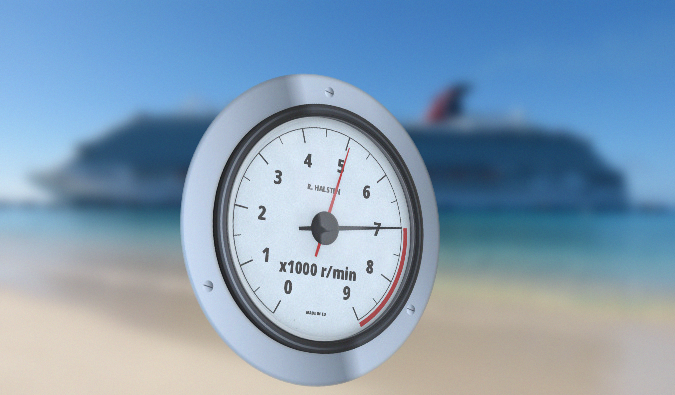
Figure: 7000 rpm
